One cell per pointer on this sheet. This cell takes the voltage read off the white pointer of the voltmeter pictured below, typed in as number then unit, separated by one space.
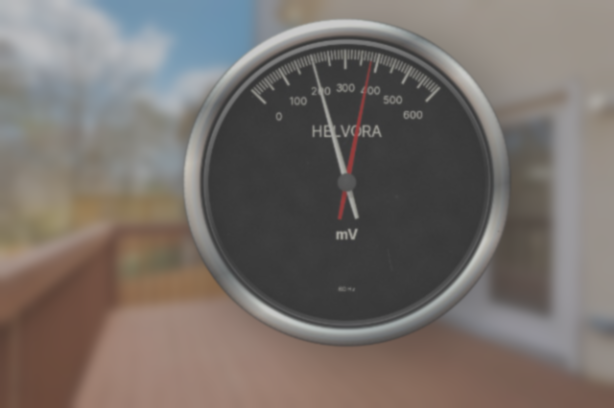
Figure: 200 mV
